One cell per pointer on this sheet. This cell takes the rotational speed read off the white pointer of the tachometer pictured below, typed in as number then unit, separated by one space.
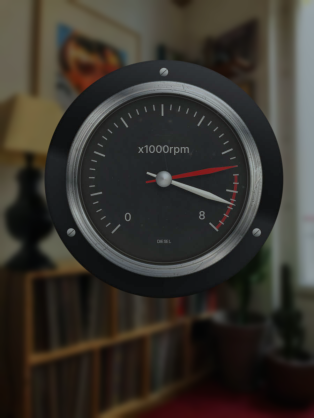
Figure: 7300 rpm
